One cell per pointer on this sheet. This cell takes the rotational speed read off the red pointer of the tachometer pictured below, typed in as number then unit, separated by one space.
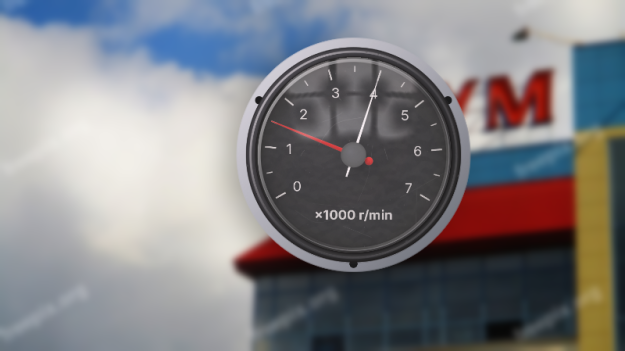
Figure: 1500 rpm
